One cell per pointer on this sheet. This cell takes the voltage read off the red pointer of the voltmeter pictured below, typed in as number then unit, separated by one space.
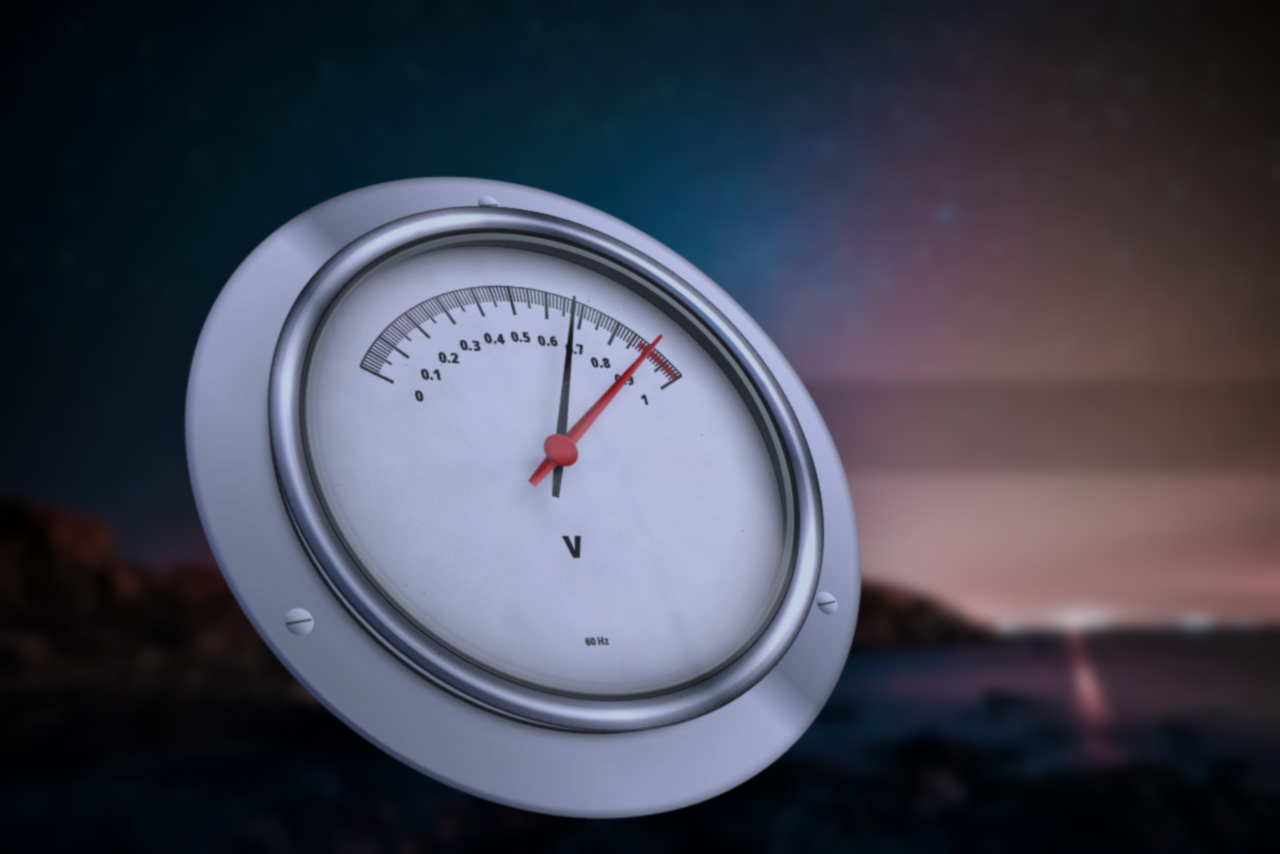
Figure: 0.9 V
